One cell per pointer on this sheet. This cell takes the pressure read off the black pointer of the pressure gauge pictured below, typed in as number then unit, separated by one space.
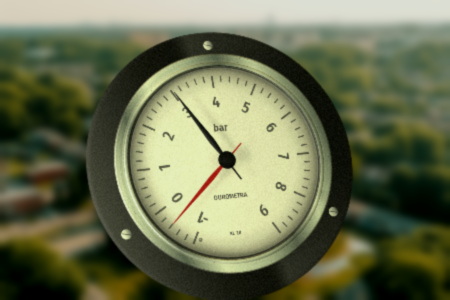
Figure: 3 bar
